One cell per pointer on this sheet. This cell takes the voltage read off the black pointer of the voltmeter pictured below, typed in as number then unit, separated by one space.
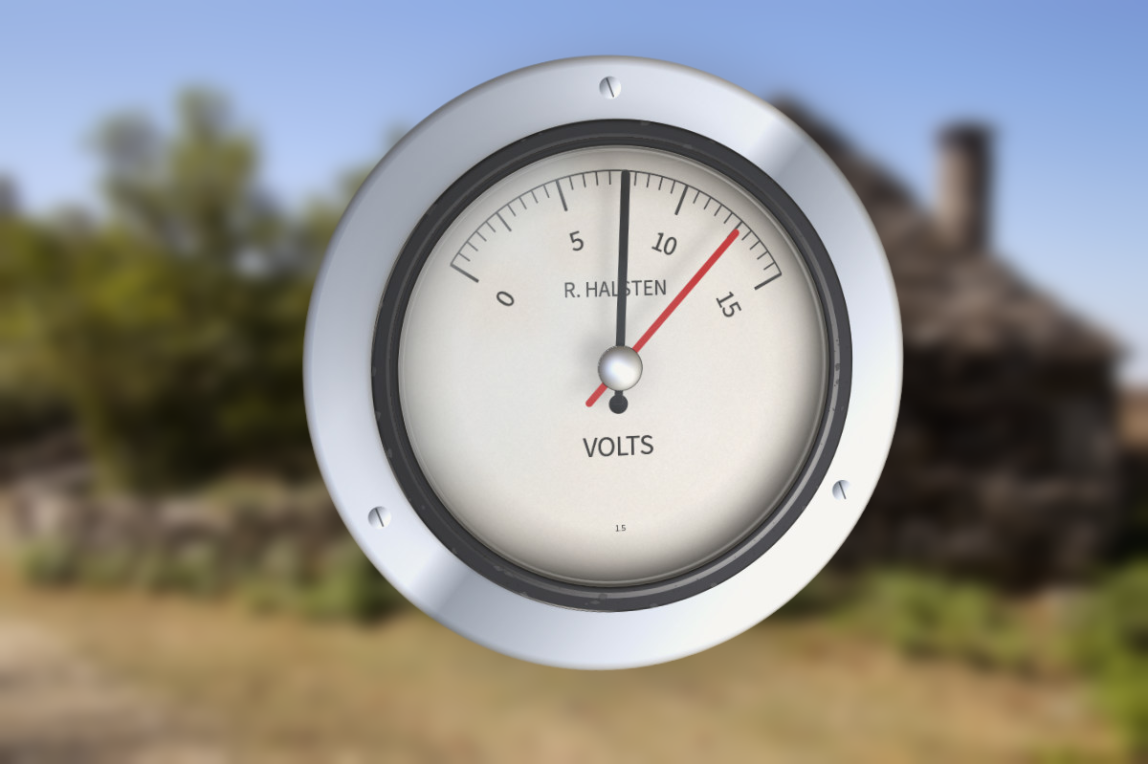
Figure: 7.5 V
